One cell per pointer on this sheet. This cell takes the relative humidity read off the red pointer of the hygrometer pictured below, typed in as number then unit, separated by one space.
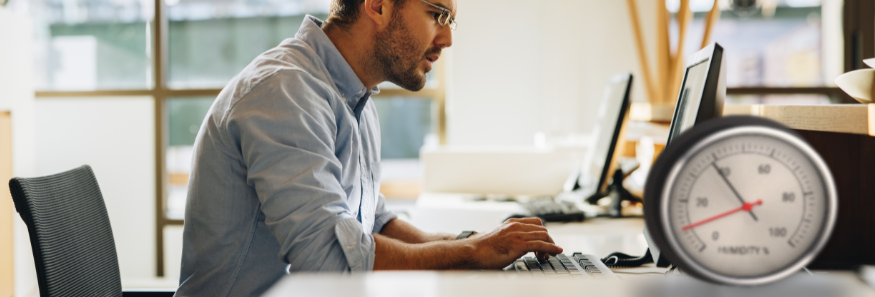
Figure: 10 %
